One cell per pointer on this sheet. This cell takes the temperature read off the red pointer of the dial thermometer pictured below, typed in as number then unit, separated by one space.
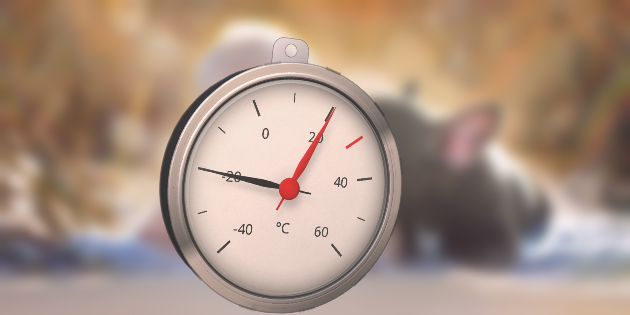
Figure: 20 °C
